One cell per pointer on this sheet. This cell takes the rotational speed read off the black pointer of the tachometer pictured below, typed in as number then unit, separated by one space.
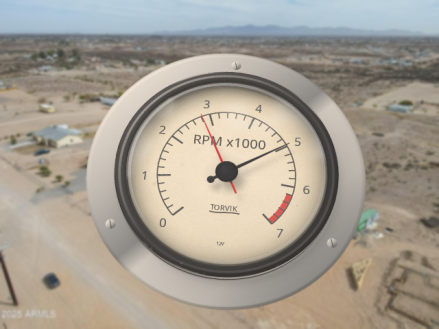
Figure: 5000 rpm
